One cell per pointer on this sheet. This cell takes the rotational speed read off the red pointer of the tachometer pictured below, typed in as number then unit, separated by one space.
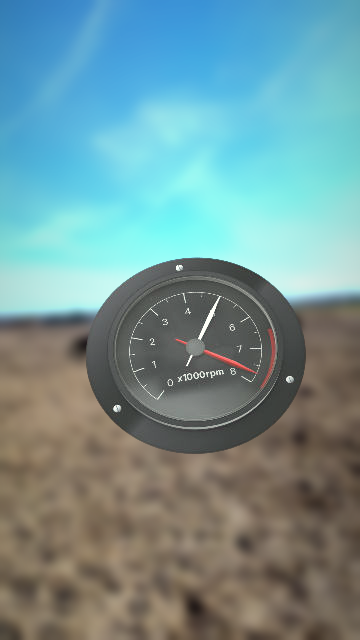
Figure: 7750 rpm
